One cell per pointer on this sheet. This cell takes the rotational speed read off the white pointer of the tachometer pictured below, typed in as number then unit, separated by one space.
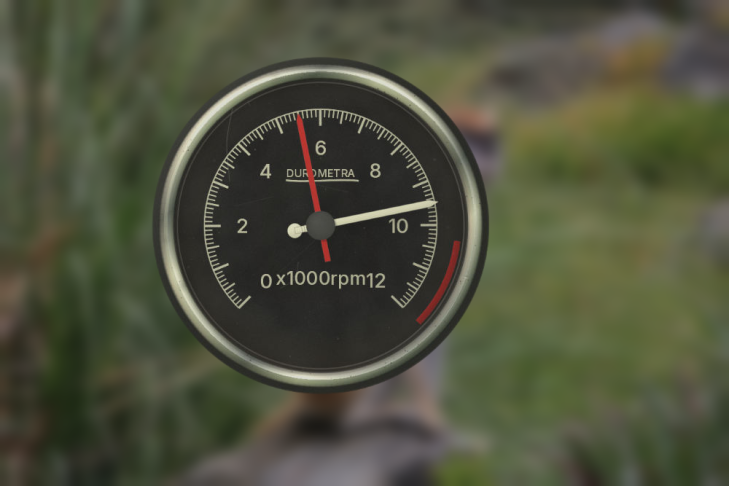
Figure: 9500 rpm
